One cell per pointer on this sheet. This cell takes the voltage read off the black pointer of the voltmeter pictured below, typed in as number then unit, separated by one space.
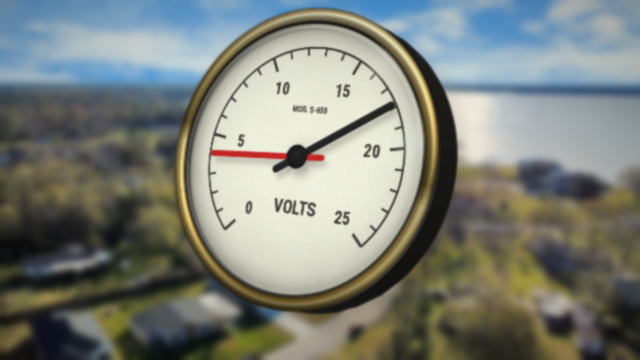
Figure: 18 V
